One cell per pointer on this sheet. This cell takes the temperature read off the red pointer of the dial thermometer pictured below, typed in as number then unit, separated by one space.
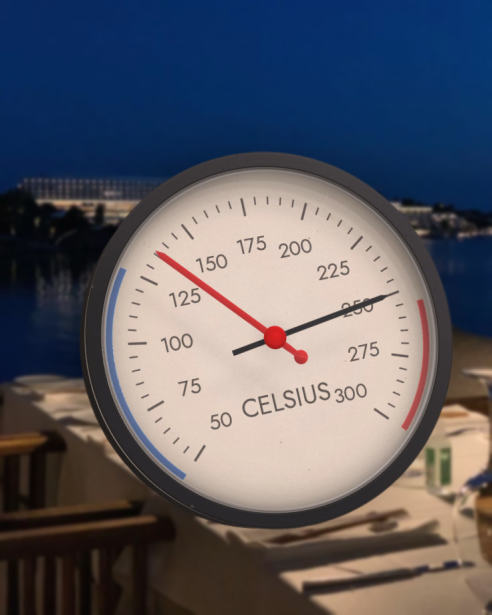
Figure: 135 °C
